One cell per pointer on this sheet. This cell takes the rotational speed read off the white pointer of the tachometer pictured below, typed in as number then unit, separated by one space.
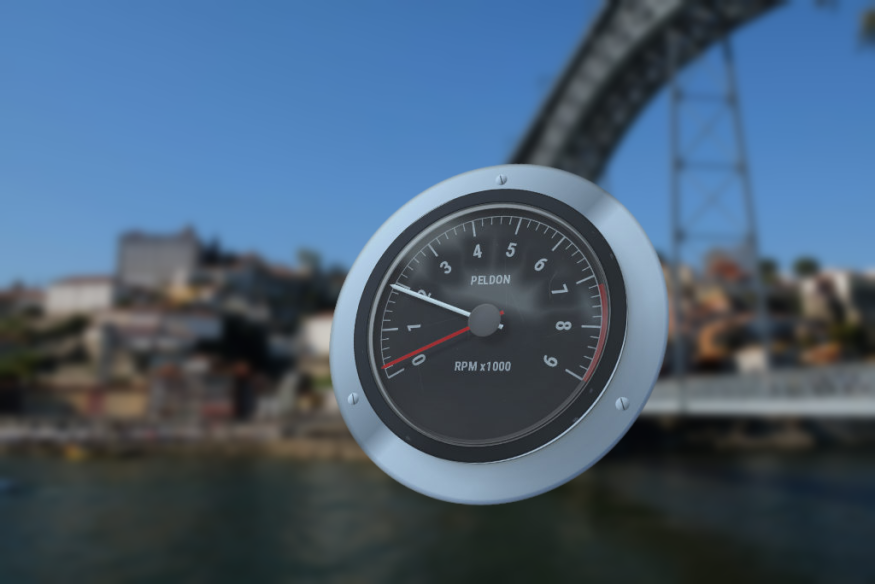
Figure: 1900 rpm
